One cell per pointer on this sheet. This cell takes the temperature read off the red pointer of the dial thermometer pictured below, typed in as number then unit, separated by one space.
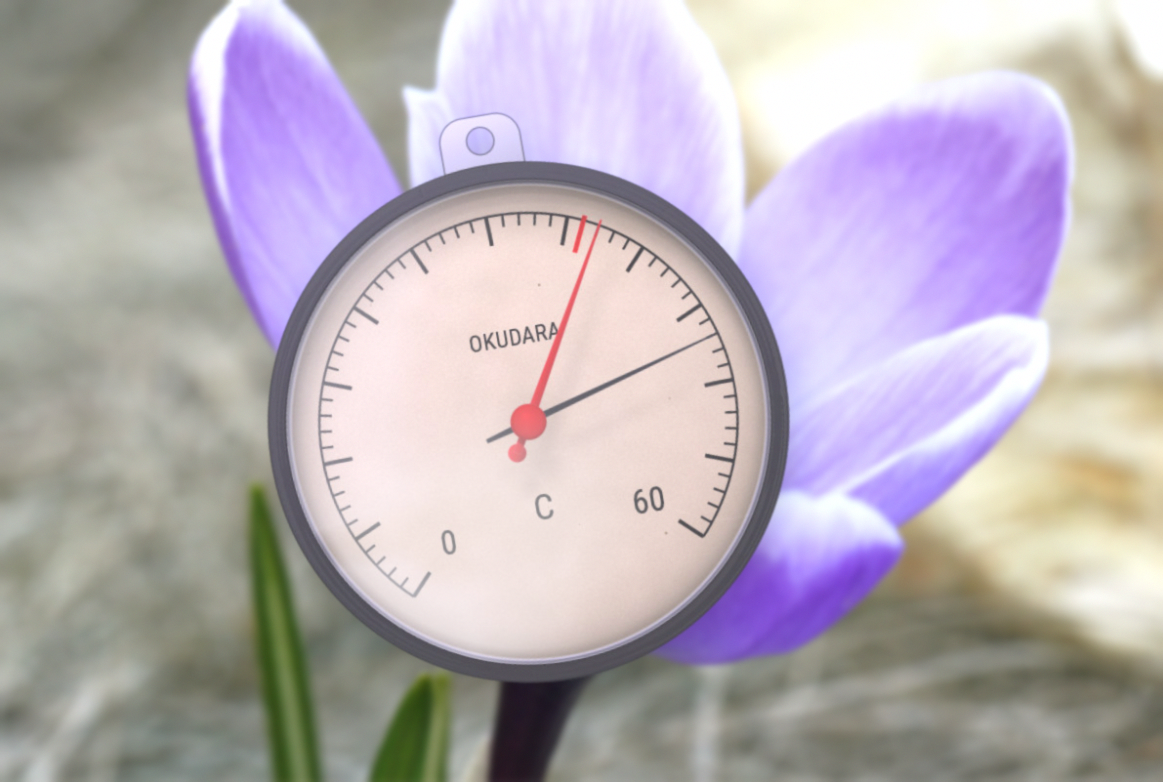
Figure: 37 °C
